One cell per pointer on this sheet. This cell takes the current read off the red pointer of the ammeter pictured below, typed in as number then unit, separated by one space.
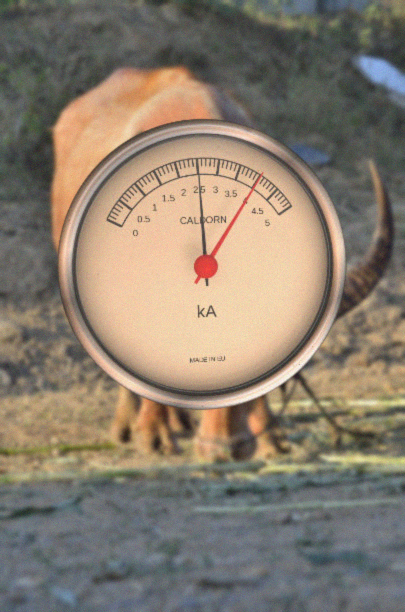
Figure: 4 kA
